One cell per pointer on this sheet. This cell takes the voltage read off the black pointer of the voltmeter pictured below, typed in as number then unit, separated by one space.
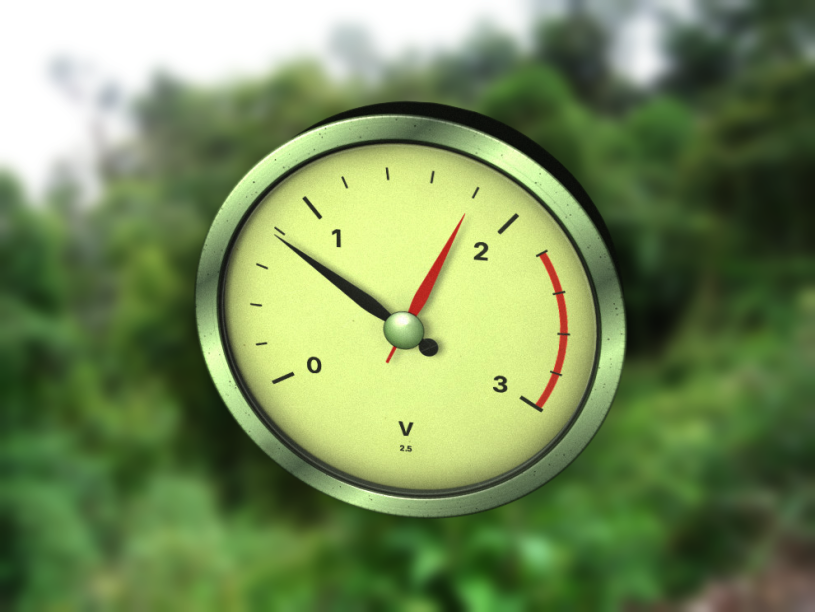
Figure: 0.8 V
